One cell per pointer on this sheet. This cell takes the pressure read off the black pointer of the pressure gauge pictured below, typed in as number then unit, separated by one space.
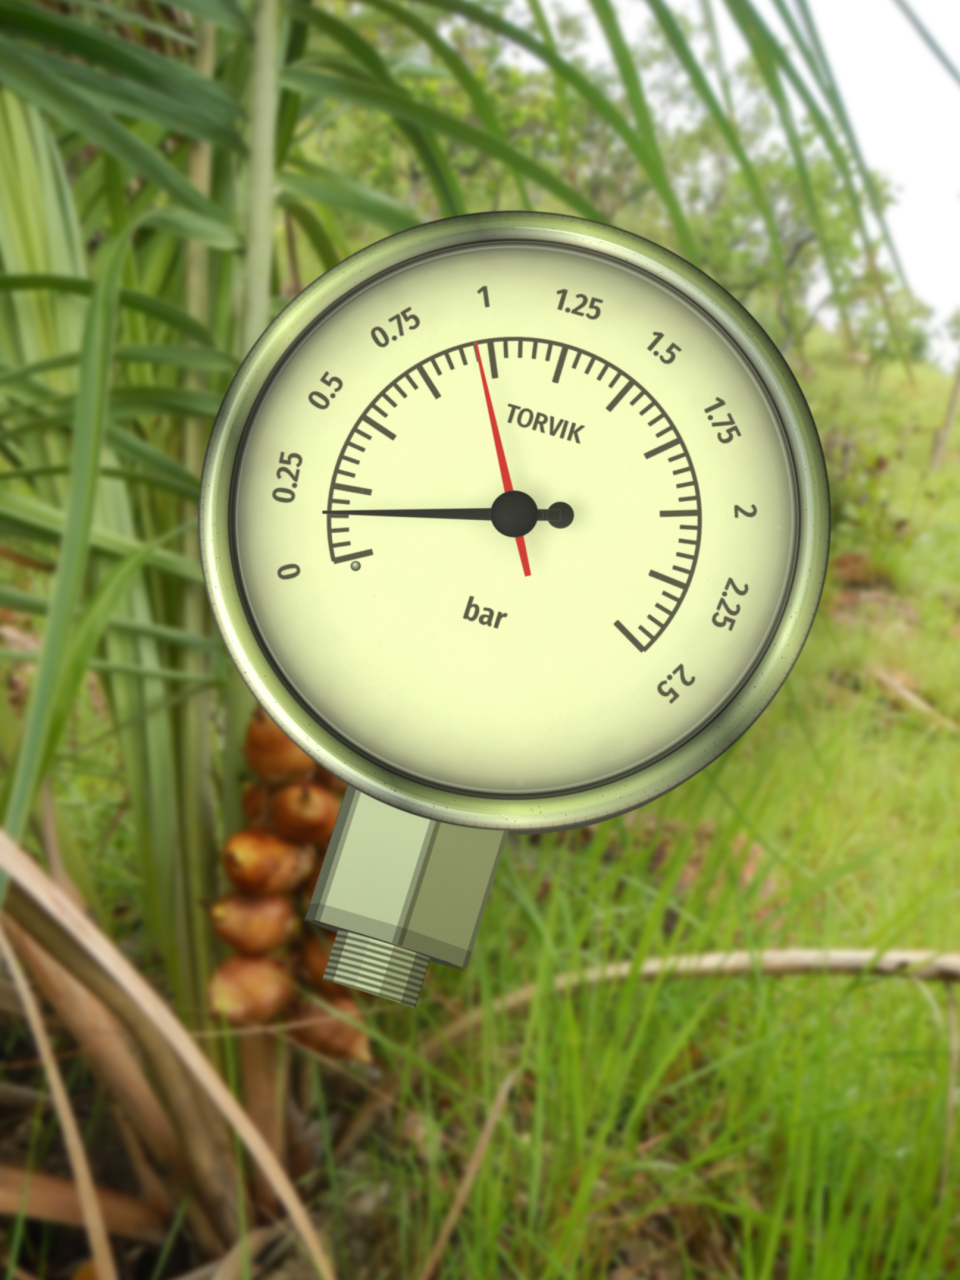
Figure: 0.15 bar
